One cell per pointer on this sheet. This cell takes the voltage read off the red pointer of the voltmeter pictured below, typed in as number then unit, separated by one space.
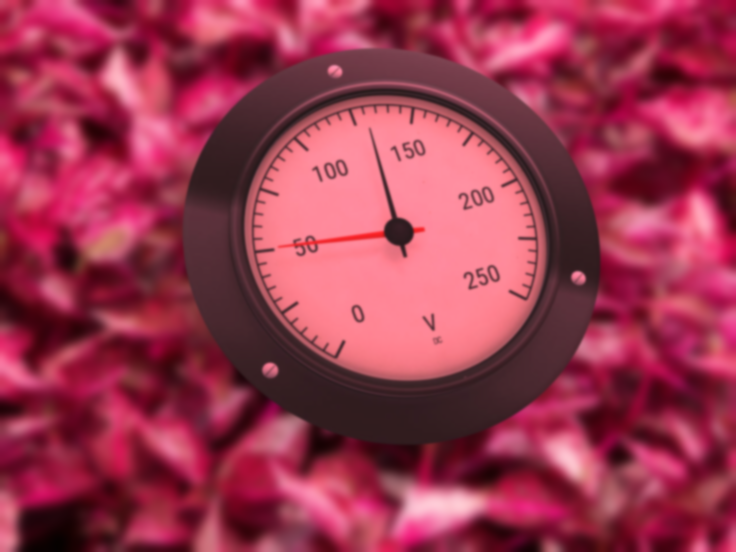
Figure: 50 V
